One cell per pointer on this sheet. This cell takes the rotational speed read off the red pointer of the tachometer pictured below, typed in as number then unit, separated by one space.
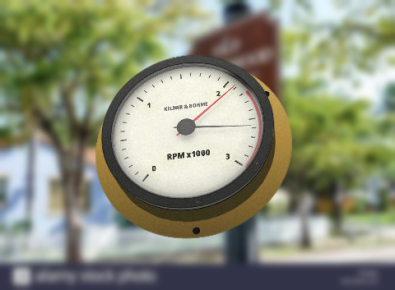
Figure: 2100 rpm
